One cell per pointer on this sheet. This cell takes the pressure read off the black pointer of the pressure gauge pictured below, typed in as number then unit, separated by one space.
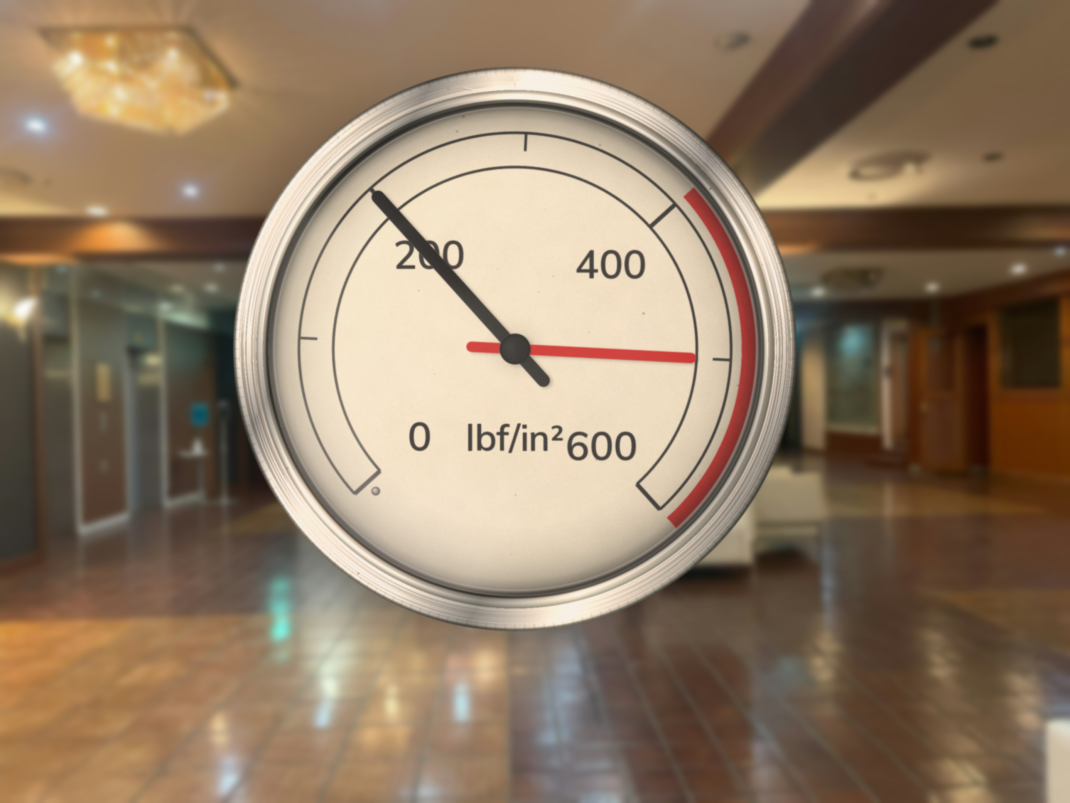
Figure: 200 psi
